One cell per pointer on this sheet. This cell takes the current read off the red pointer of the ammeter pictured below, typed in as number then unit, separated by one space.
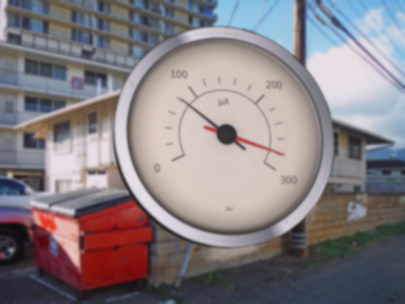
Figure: 280 µA
